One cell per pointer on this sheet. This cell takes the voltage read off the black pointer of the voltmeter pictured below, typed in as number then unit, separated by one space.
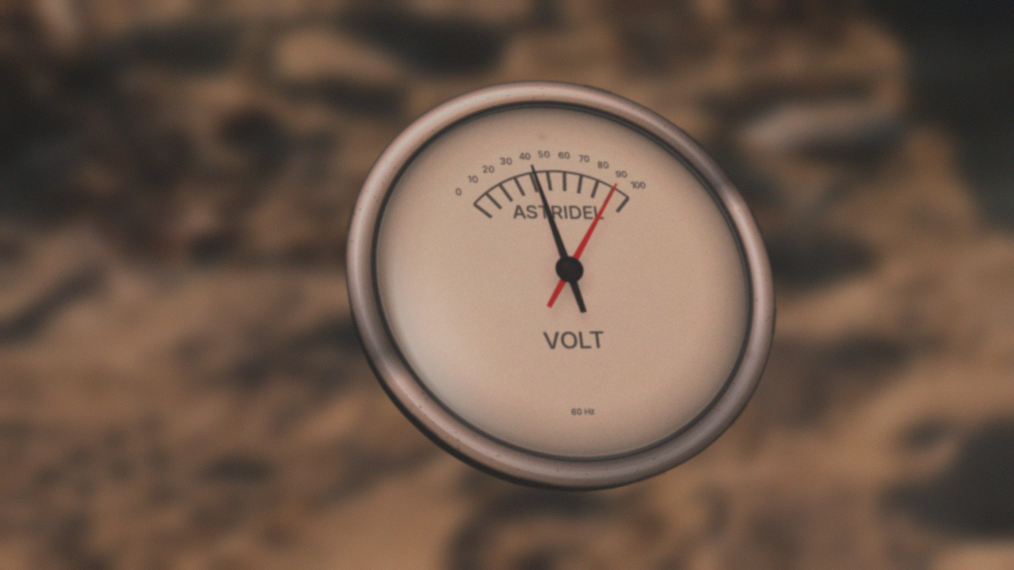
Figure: 40 V
